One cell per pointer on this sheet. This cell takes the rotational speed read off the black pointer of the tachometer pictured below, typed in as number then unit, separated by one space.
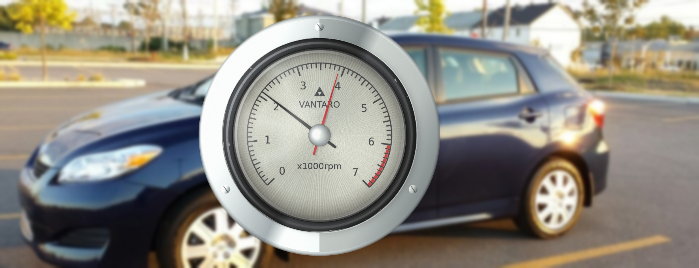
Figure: 2100 rpm
